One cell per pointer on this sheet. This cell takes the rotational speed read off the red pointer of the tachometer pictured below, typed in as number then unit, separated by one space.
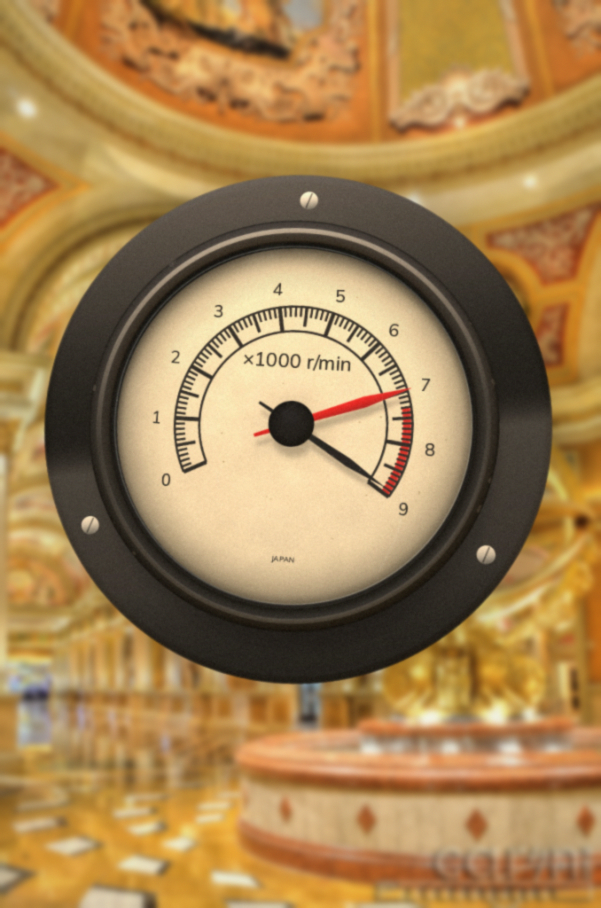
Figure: 7000 rpm
